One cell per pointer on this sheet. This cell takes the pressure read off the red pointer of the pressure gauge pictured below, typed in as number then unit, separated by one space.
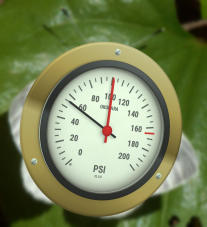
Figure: 100 psi
